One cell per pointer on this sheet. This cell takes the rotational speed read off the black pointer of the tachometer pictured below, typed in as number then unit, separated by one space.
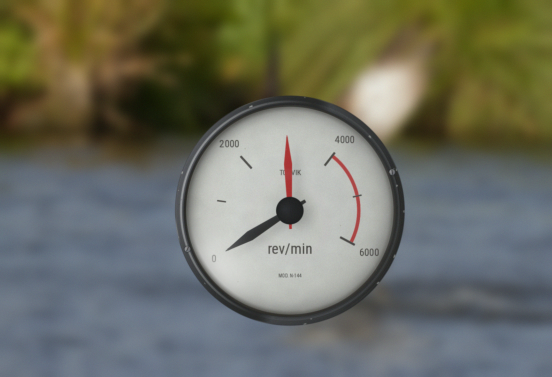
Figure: 0 rpm
